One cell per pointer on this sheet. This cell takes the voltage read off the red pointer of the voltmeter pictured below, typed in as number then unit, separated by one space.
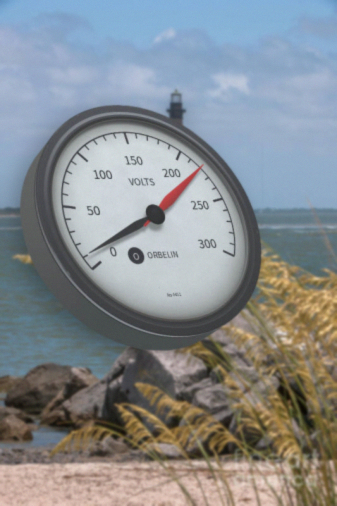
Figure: 220 V
